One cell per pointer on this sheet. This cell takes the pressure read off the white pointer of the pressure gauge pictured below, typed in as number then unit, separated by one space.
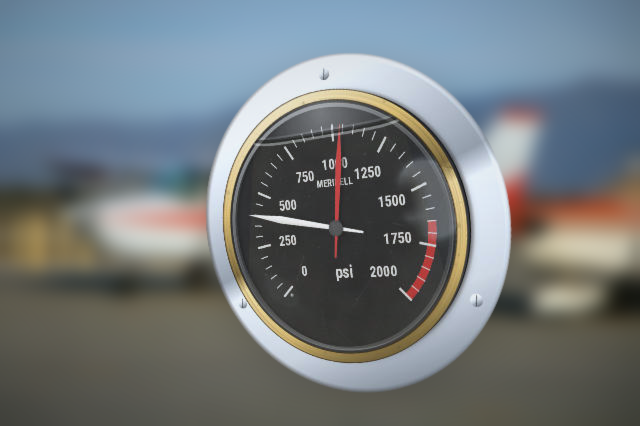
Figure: 400 psi
